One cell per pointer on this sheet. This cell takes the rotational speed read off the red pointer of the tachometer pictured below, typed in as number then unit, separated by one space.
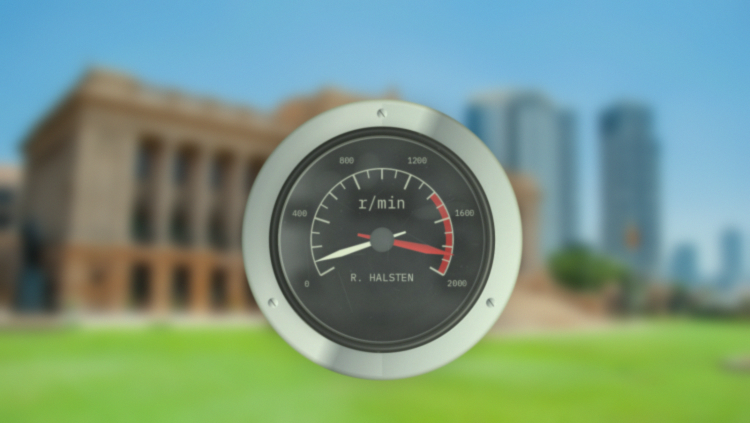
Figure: 1850 rpm
